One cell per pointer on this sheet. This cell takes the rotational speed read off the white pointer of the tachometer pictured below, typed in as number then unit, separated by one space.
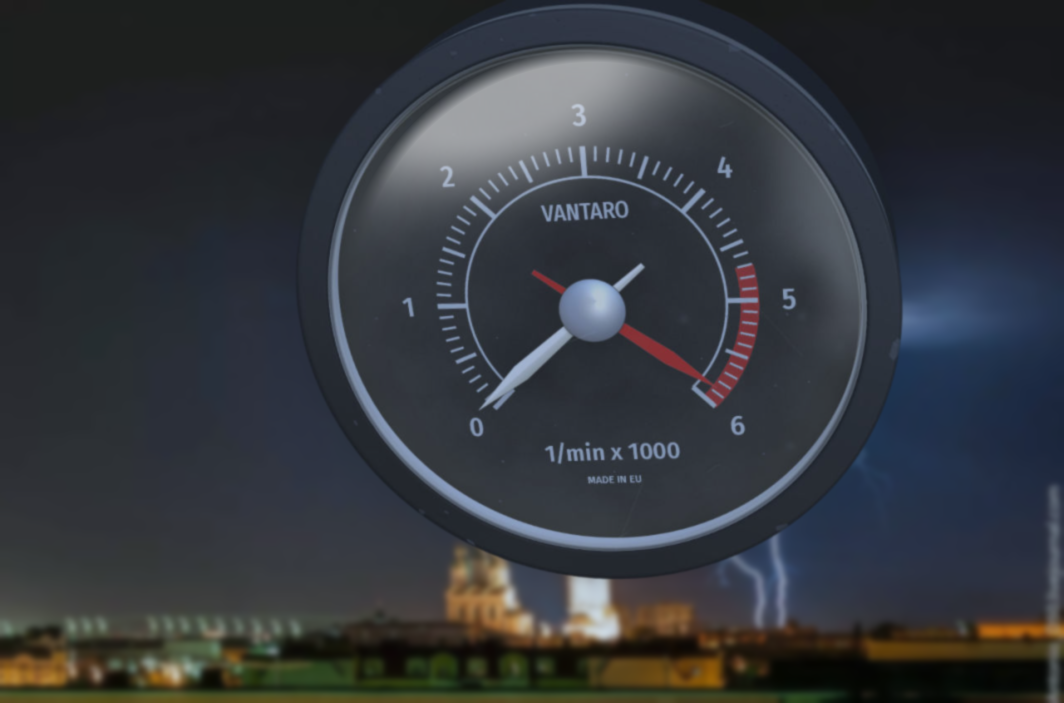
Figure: 100 rpm
